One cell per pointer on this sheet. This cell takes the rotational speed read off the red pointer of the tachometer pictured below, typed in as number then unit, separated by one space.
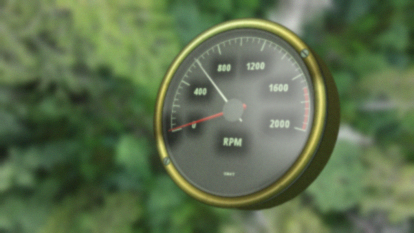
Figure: 0 rpm
